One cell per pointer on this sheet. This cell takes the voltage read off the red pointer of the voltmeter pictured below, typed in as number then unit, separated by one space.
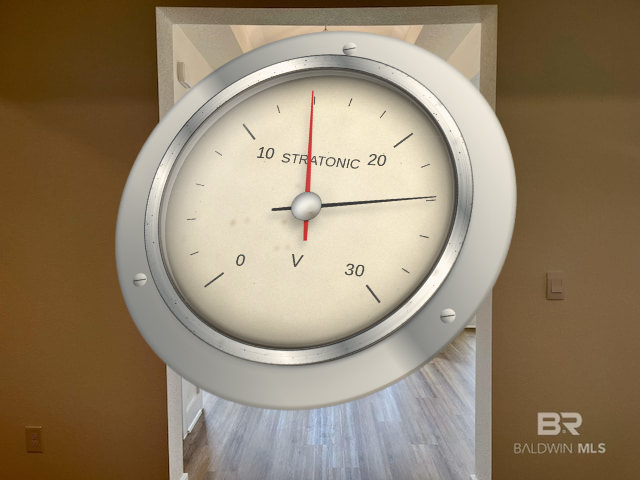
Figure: 14 V
